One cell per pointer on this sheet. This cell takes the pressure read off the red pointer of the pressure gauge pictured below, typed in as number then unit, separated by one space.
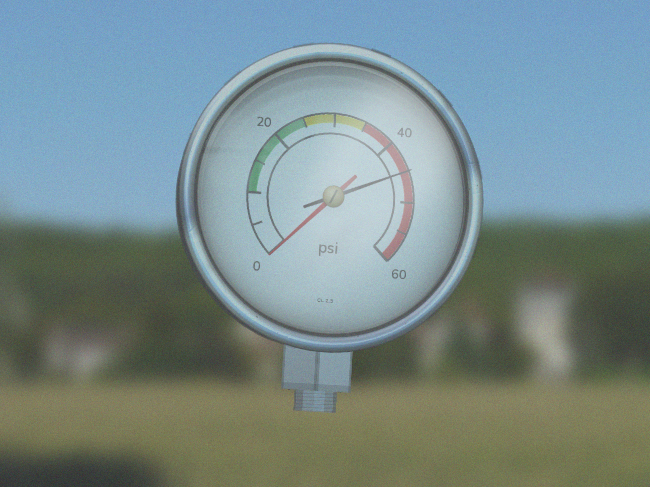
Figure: 0 psi
